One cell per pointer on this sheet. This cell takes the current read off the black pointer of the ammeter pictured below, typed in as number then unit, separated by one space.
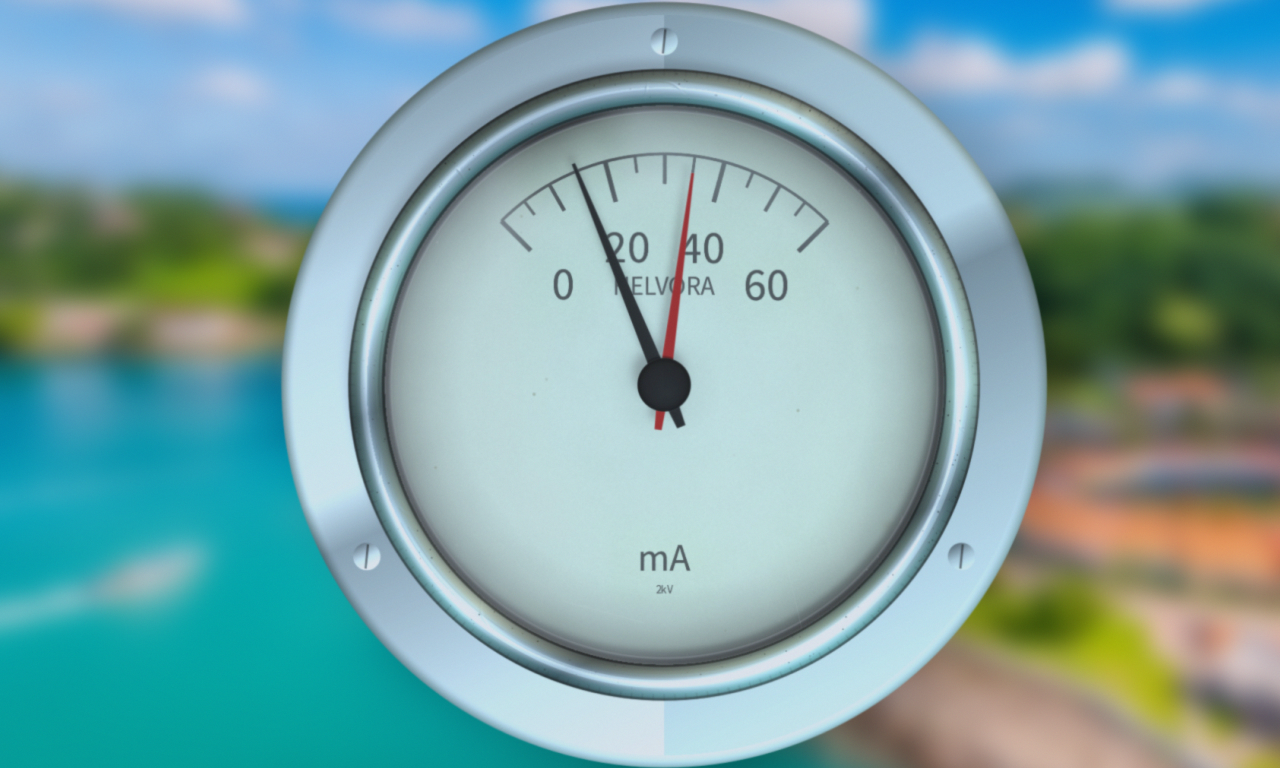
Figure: 15 mA
